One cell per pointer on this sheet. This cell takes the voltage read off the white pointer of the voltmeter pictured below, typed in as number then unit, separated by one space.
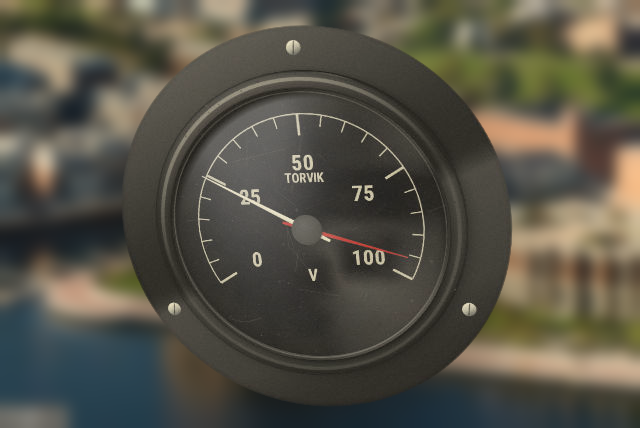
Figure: 25 V
